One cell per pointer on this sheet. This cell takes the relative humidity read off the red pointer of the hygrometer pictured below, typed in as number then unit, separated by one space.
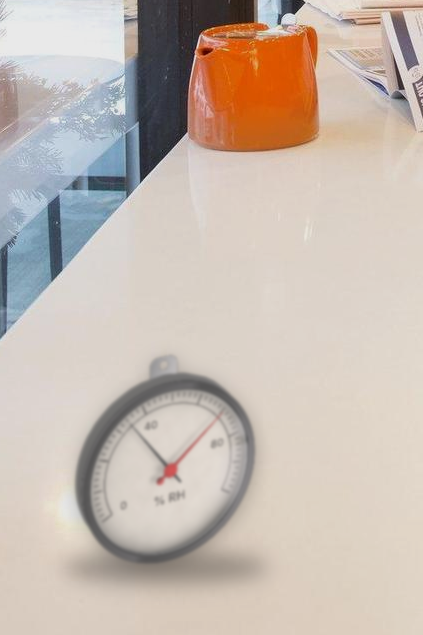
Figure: 70 %
